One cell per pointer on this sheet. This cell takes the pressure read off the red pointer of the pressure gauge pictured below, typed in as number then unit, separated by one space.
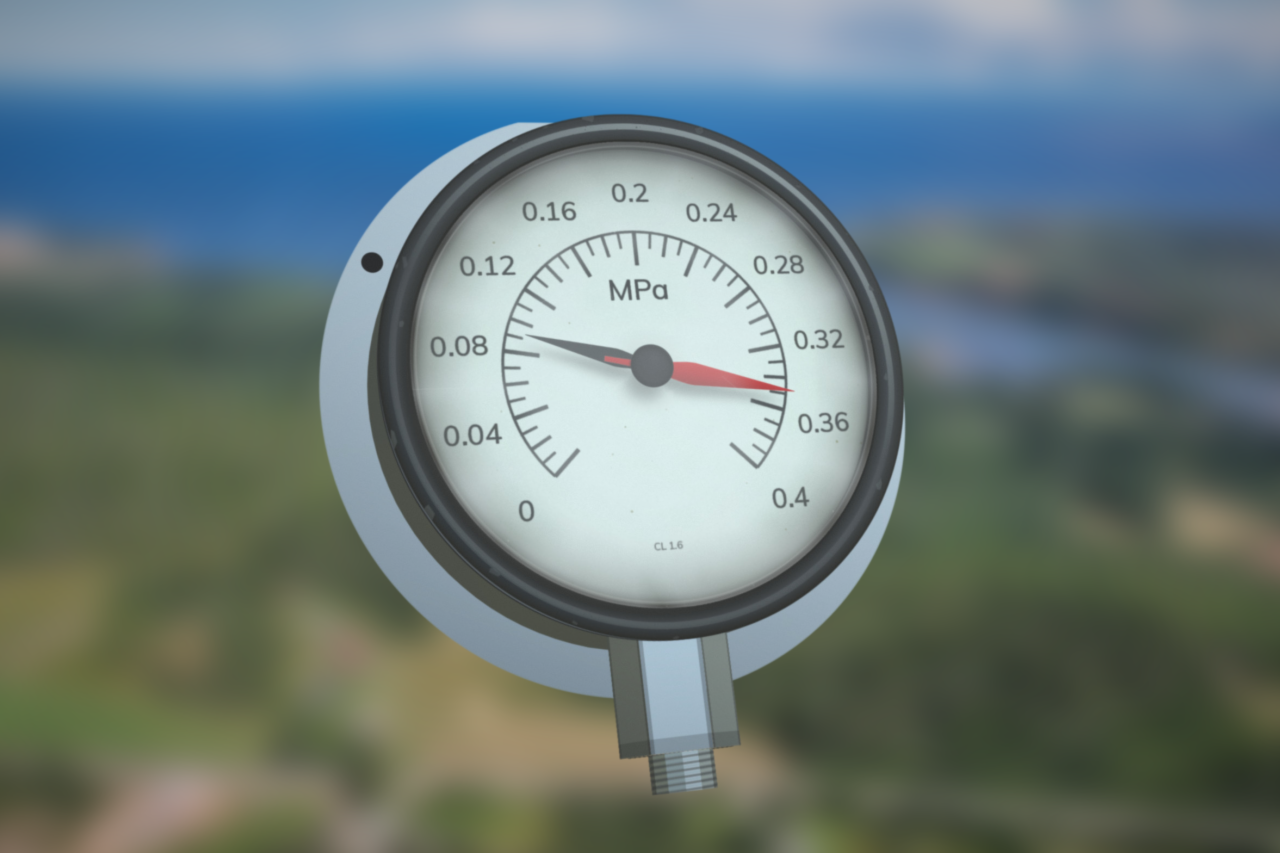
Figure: 0.35 MPa
